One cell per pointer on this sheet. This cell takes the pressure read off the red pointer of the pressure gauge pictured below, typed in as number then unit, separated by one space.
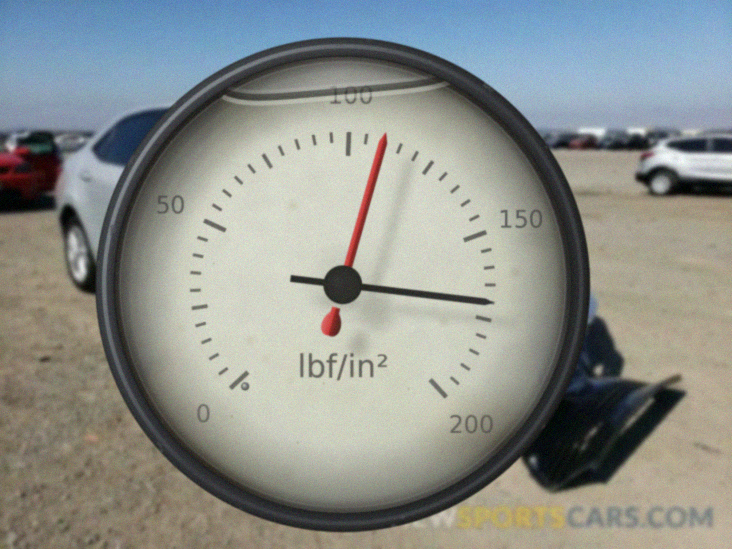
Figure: 110 psi
